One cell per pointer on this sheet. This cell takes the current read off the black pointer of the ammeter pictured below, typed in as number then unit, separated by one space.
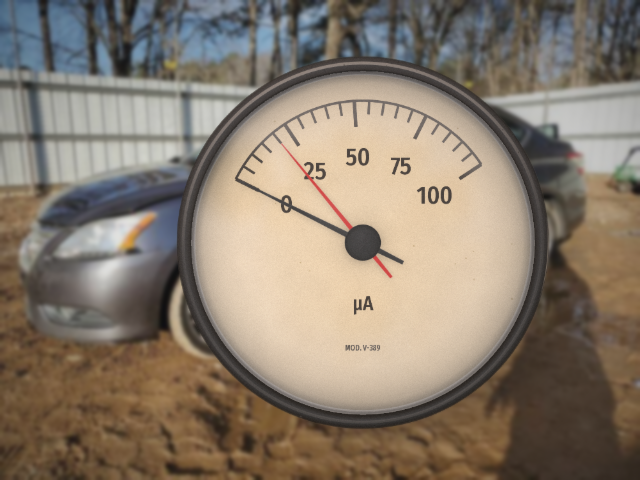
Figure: 0 µA
